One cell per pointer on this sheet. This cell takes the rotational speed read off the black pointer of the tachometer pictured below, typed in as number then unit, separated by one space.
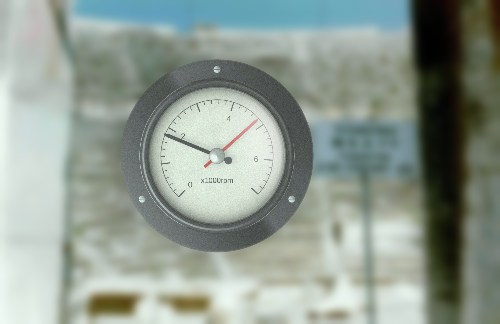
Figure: 1800 rpm
